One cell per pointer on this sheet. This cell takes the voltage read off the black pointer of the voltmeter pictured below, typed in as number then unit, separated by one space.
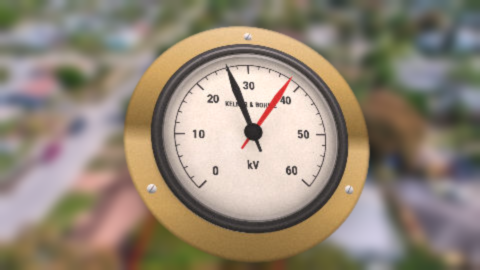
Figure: 26 kV
